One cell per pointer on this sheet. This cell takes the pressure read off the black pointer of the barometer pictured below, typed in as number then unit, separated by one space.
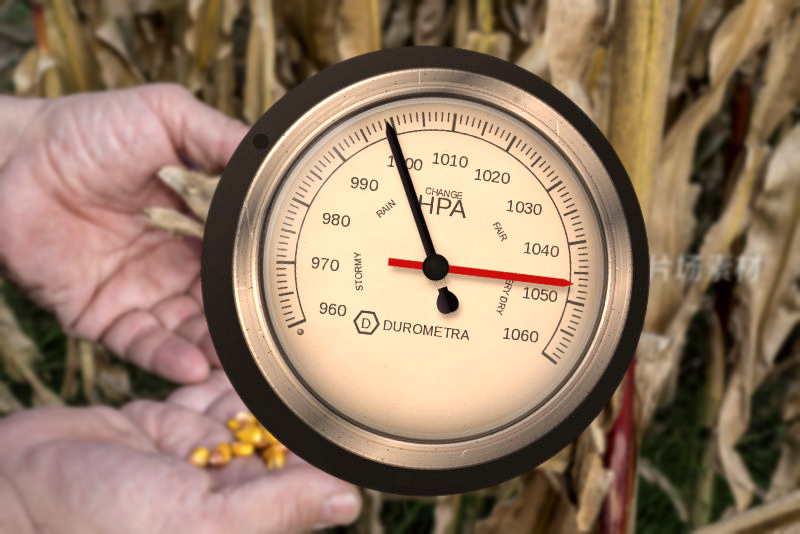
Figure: 999 hPa
